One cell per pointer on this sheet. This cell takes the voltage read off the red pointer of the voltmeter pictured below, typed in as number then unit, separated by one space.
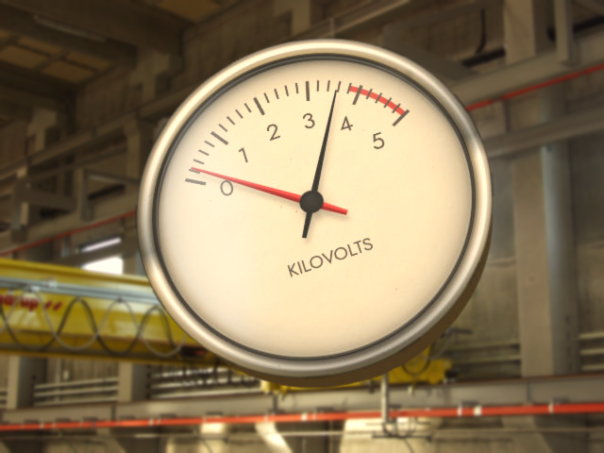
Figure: 0.2 kV
